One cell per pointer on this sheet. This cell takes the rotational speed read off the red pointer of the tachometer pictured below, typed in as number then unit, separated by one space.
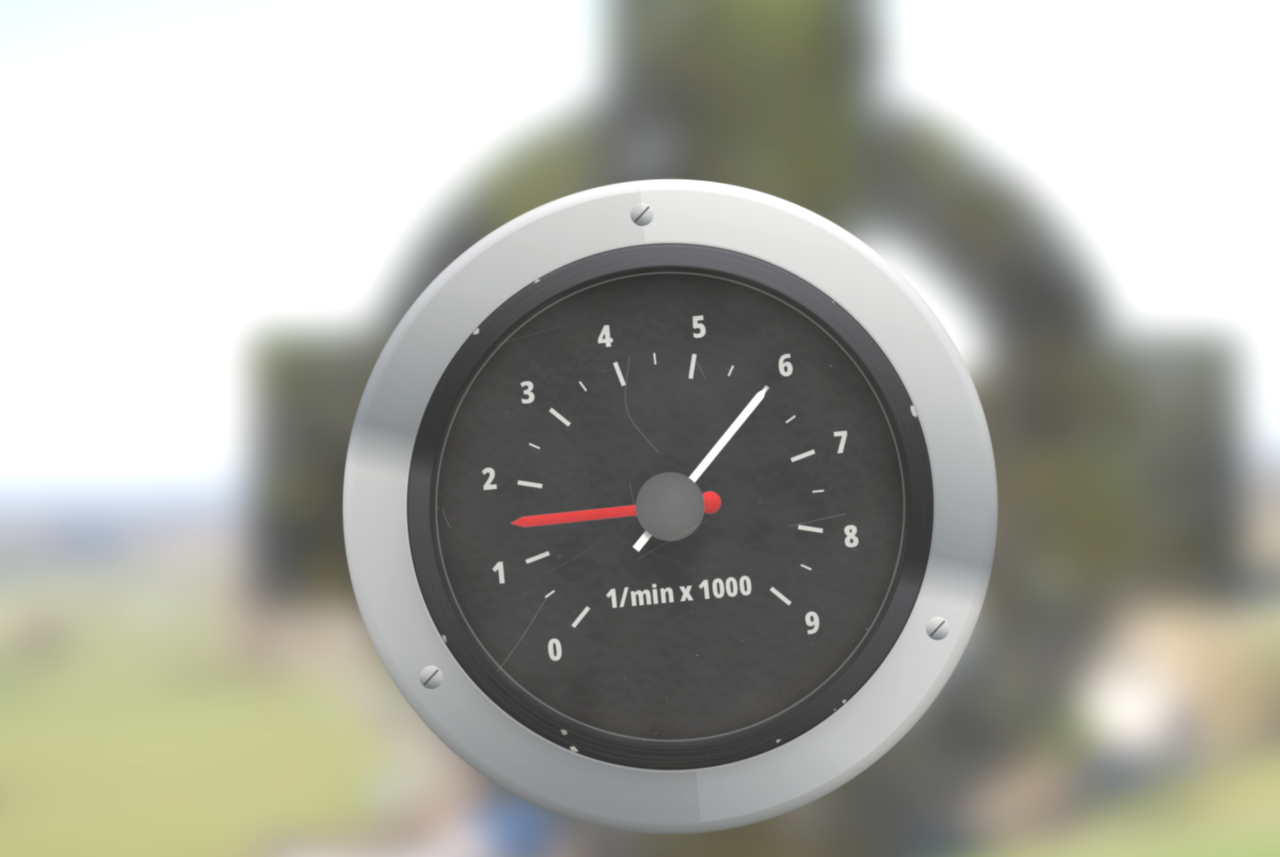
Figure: 1500 rpm
